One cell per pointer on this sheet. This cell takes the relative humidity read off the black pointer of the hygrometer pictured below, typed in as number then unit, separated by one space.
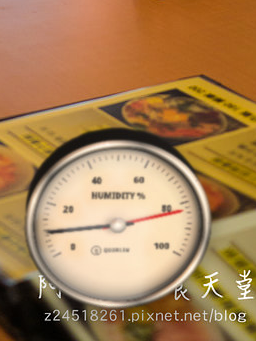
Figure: 10 %
